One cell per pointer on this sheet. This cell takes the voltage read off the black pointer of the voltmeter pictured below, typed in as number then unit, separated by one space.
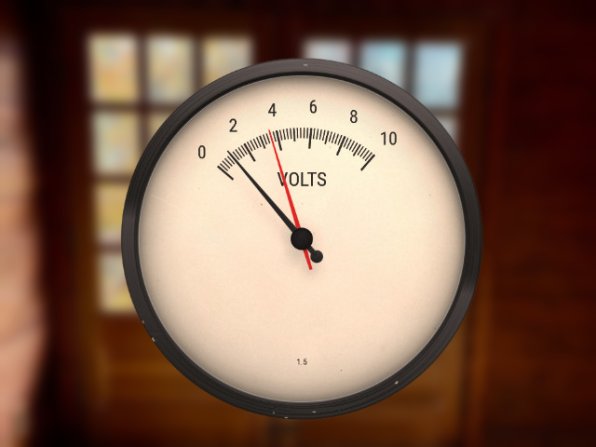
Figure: 1 V
